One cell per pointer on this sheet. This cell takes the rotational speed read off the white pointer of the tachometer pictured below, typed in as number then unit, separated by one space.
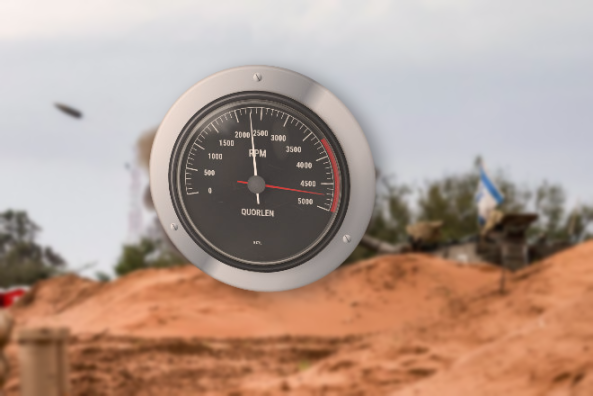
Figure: 2300 rpm
